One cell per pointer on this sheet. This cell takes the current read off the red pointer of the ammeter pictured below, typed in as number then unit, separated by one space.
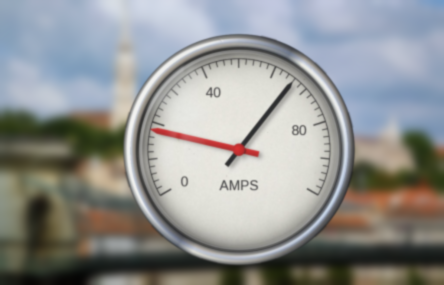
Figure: 18 A
